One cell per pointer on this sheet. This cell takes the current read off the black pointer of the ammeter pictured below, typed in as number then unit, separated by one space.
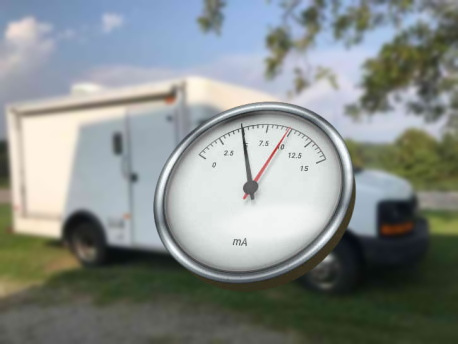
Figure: 5 mA
